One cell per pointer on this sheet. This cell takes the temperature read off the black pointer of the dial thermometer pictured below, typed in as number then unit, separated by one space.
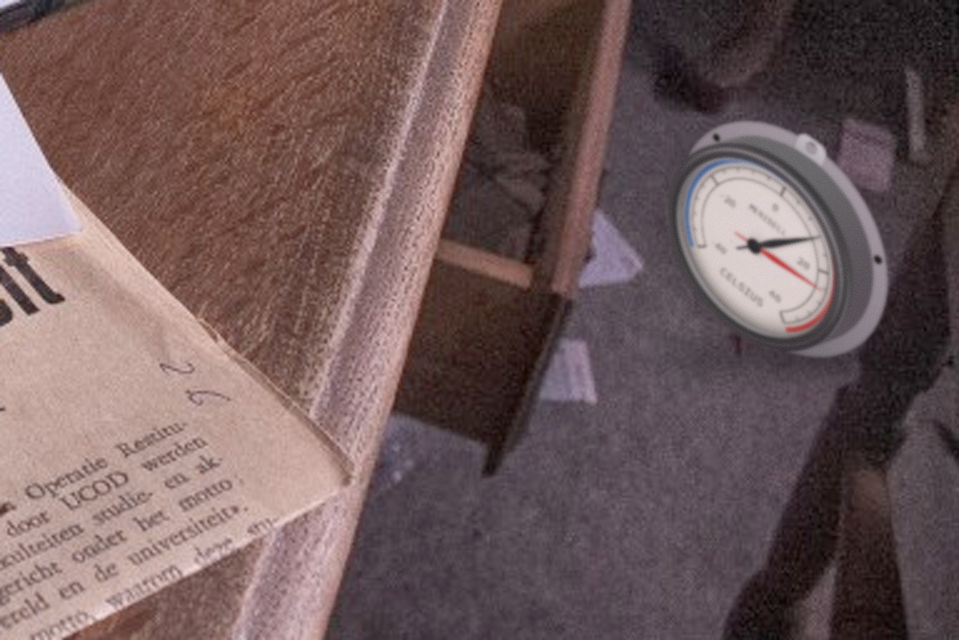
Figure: 12 °C
